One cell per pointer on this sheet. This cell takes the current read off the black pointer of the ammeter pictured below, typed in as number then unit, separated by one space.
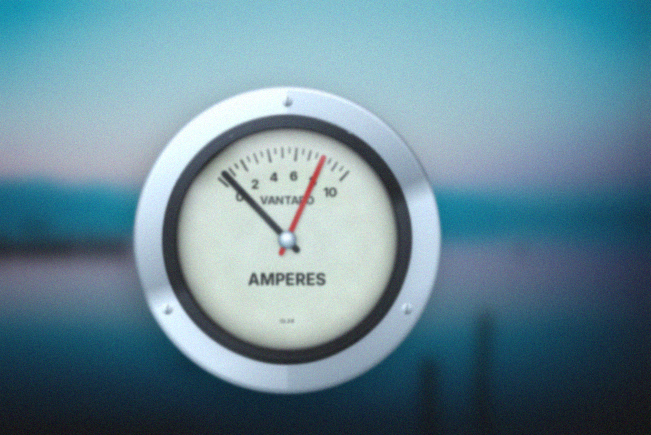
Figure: 0.5 A
